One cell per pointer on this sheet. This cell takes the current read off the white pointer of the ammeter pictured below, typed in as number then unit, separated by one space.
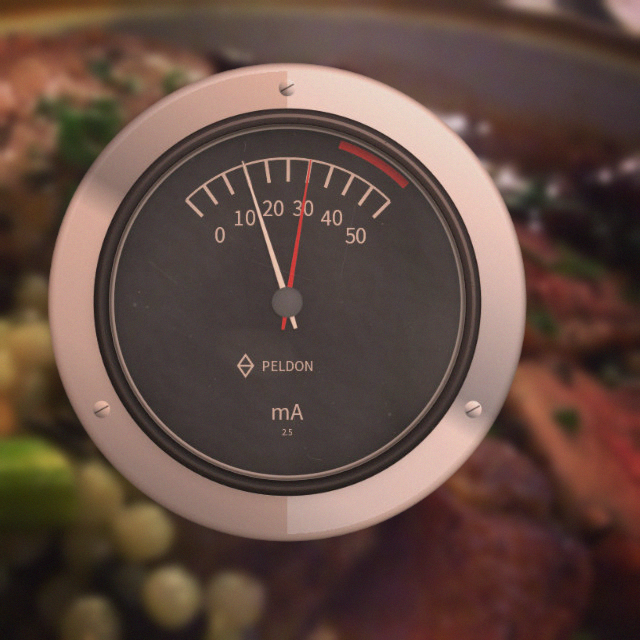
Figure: 15 mA
